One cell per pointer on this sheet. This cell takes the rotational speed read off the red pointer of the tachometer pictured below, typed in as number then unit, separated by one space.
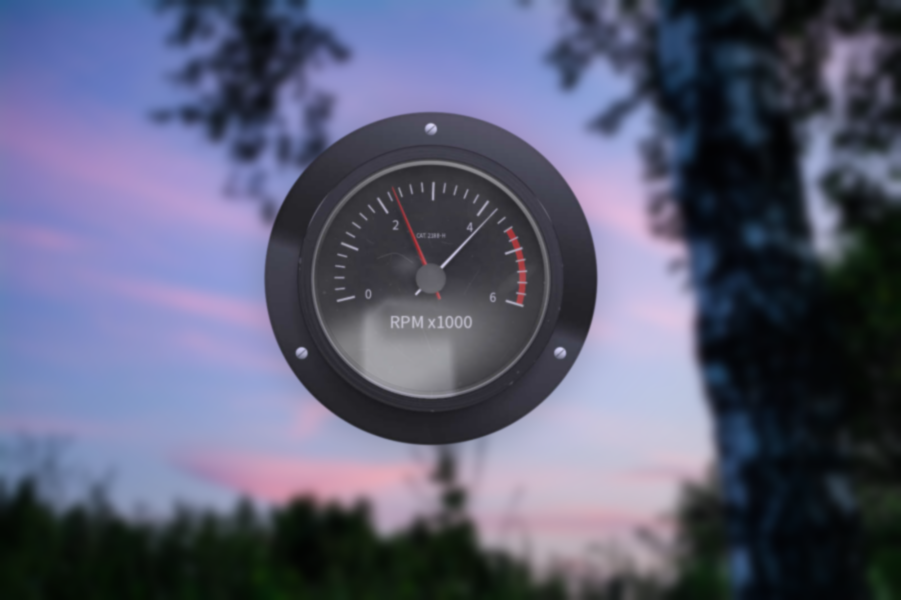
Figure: 2300 rpm
